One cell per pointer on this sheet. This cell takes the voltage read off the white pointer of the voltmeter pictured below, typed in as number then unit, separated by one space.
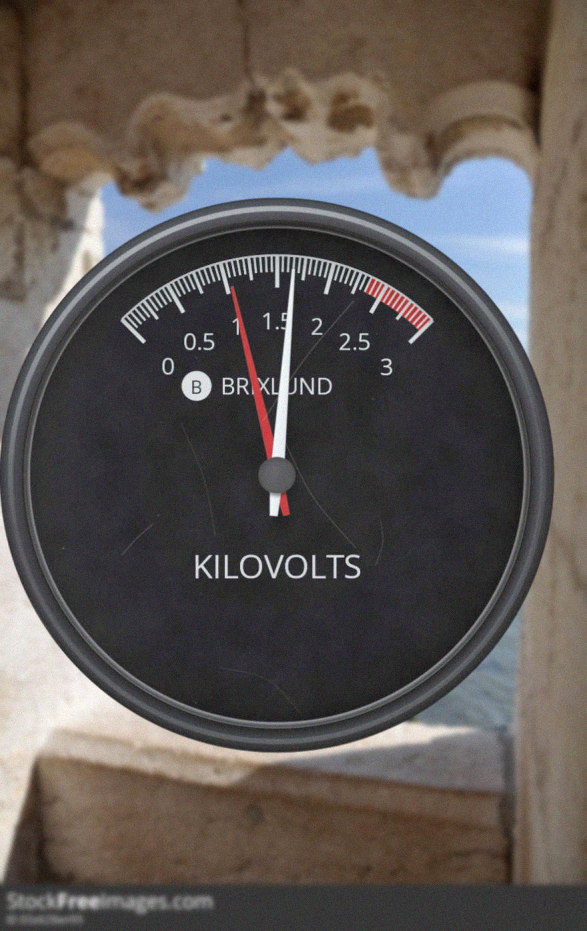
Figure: 1.65 kV
